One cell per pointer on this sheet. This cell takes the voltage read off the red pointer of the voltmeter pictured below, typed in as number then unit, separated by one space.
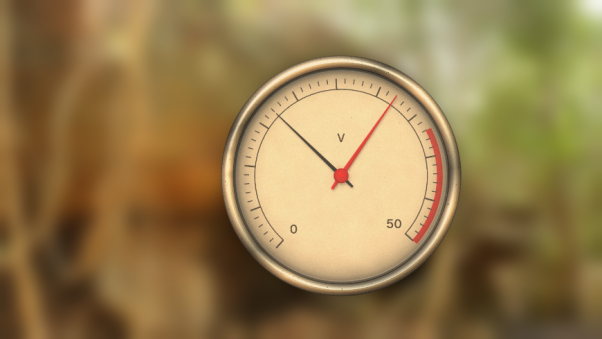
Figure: 32 V
